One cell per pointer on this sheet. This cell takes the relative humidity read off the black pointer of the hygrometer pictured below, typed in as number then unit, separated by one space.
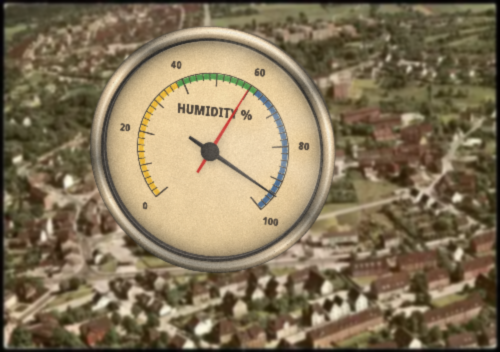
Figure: 94 %
